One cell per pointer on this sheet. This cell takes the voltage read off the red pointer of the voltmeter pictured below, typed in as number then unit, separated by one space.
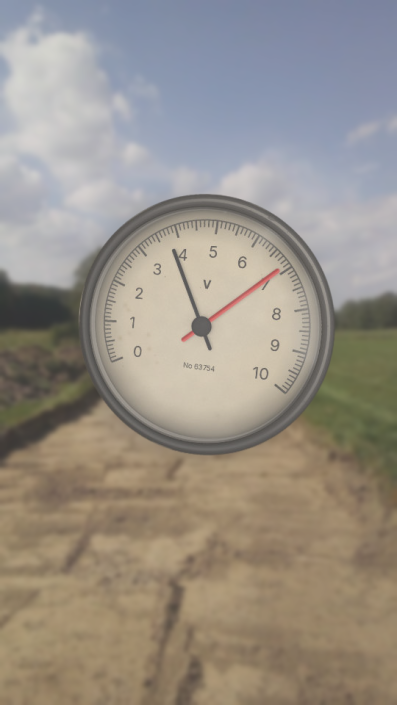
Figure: 6.9 V
